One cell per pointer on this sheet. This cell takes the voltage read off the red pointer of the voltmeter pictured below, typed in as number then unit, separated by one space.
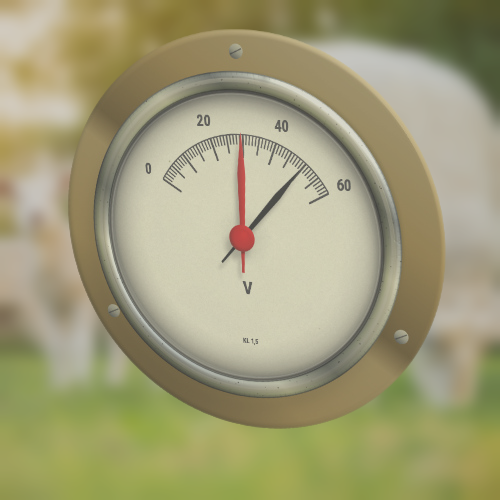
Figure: 30 V
